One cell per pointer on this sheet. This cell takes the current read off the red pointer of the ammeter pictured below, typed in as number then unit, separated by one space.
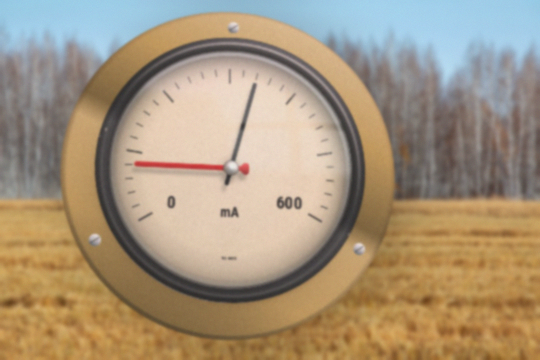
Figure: 80 mA
